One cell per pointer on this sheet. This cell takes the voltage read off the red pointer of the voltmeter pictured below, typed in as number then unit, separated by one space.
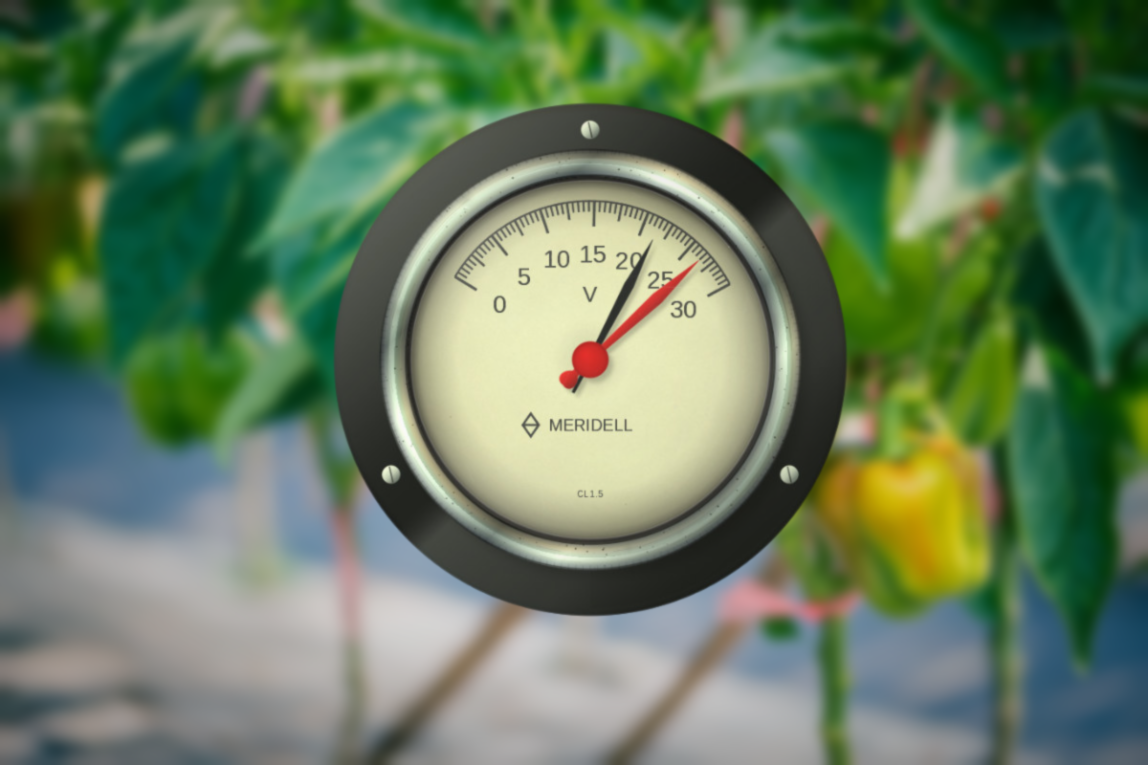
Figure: 26.5 V
